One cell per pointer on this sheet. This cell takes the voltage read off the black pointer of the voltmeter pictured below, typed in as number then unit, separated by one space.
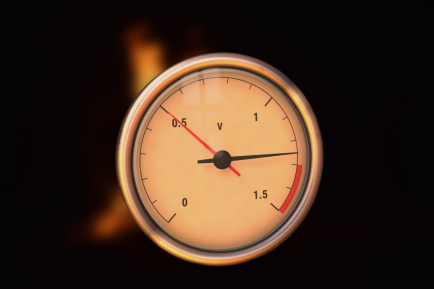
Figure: 1.25 V
